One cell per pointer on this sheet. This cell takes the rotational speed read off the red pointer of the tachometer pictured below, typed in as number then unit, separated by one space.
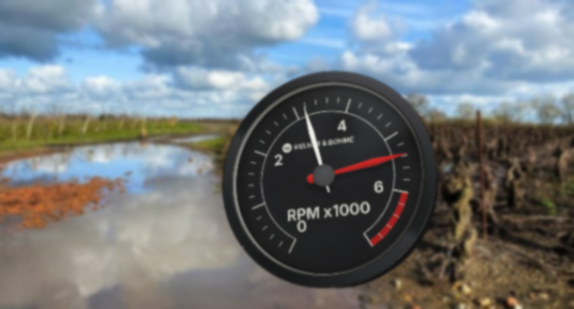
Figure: 5400 rpm
